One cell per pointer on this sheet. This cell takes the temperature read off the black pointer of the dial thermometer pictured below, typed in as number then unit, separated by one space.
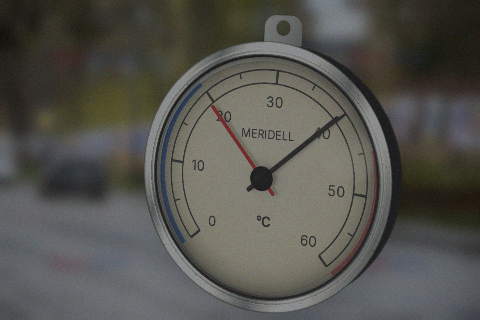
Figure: 40 °C
